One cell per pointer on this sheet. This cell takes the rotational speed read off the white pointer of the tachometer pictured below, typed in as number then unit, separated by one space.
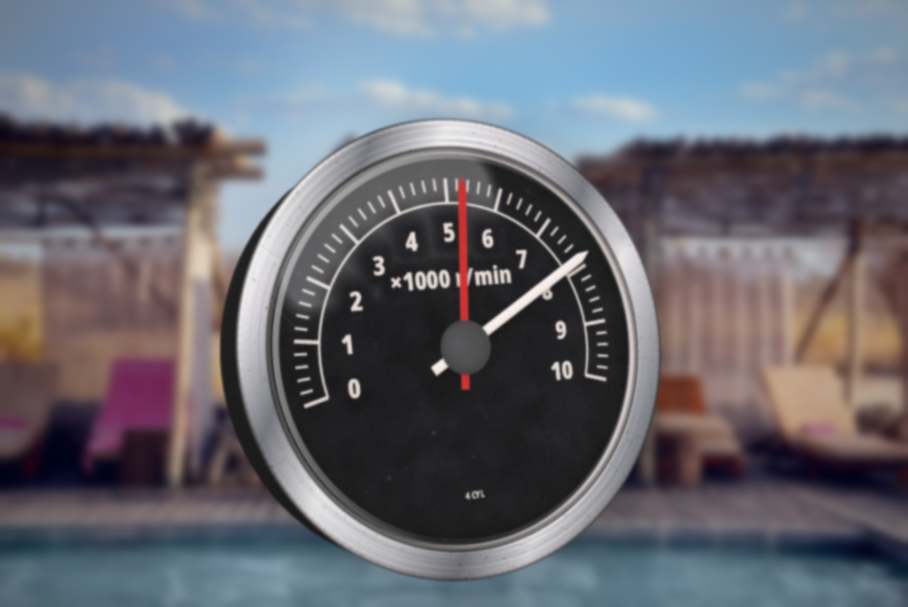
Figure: 7800 rpm
